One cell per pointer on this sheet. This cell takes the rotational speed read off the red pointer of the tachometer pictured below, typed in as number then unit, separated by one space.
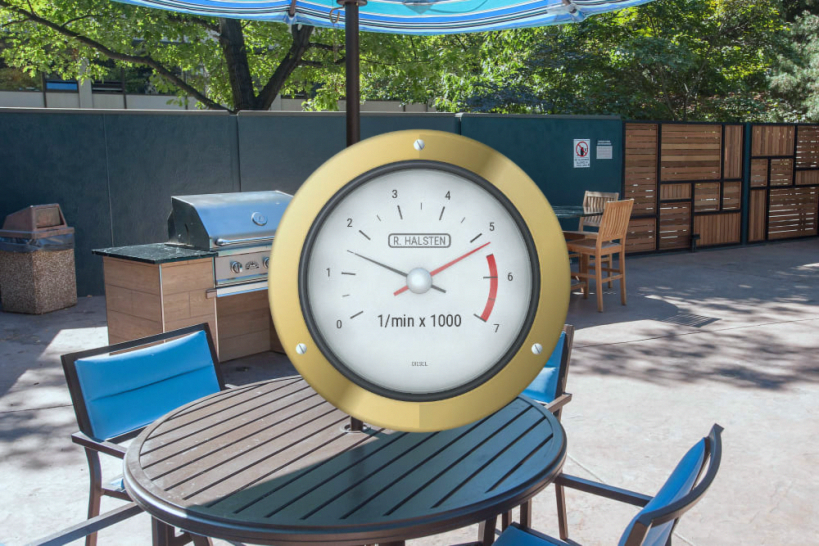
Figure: 5250 rpm
